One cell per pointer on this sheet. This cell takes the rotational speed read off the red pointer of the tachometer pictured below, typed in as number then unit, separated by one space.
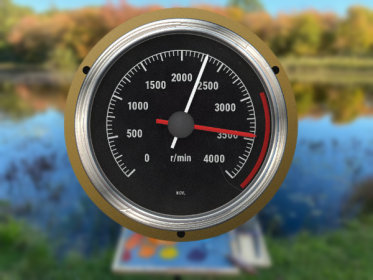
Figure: 3450 rpm
